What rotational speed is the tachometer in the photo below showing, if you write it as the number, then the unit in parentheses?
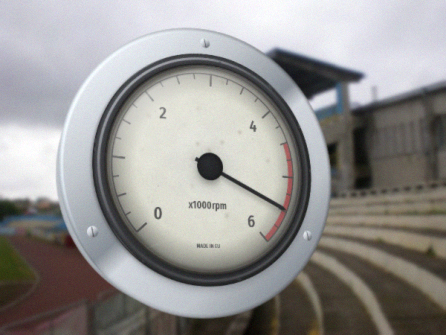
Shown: 5500 (rpm)
